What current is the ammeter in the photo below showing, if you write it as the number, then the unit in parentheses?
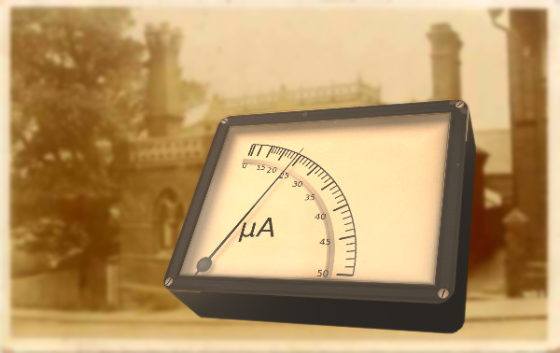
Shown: 25 (µA)
